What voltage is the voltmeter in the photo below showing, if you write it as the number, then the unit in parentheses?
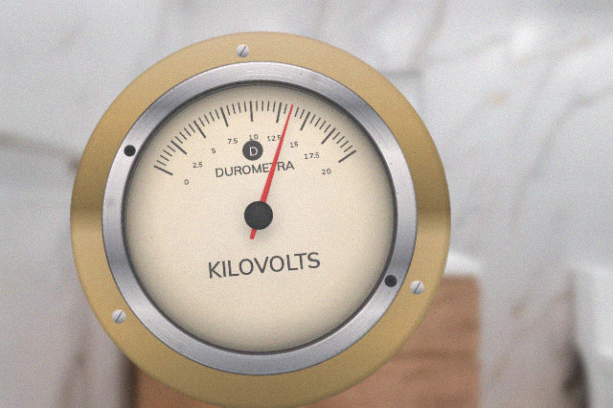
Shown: 13.5 (kV)
